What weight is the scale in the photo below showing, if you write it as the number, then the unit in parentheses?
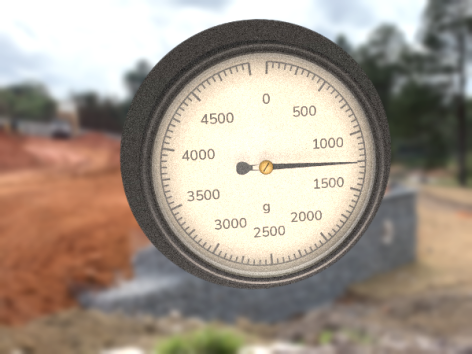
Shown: 1250 (g)
